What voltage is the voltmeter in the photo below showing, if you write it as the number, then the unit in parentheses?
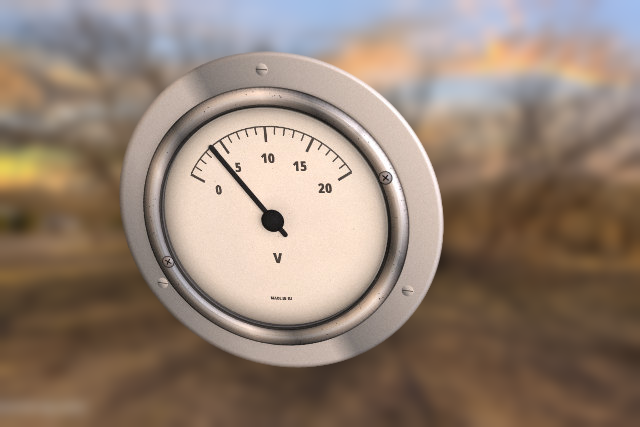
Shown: 4 (V)
